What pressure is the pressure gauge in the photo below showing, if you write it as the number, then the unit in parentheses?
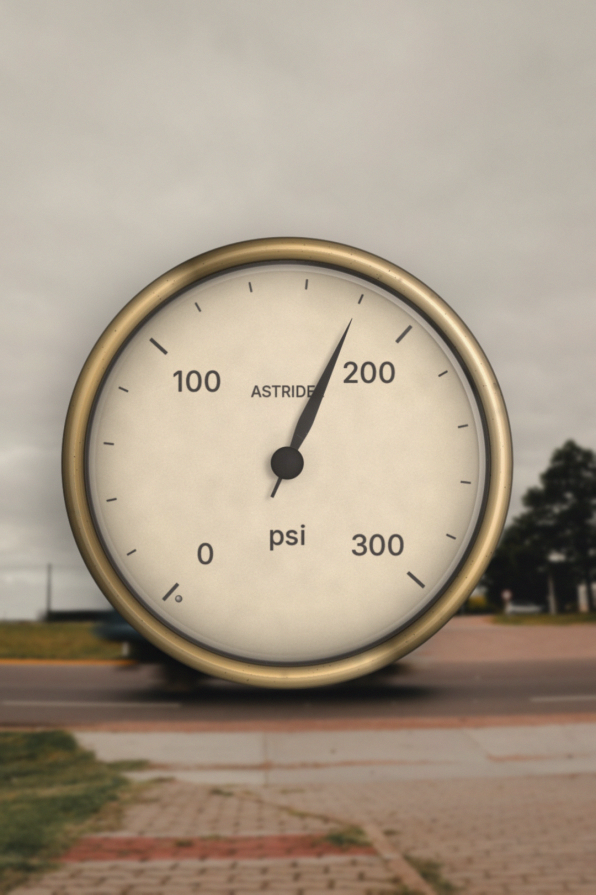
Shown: 180 (psi)
